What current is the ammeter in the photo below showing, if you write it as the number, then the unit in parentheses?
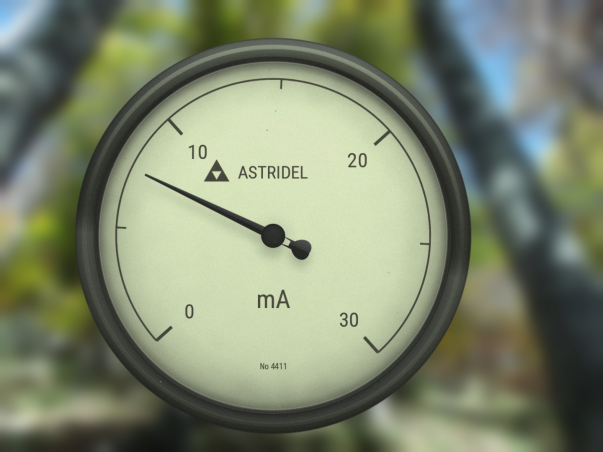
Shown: 7.5 (mA)
